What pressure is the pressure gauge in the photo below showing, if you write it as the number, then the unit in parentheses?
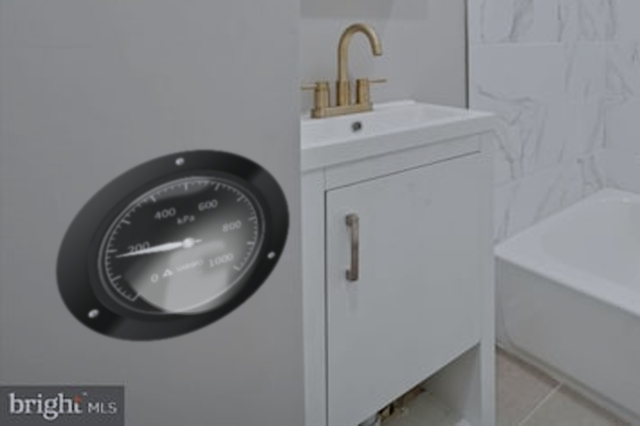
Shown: 180 (kPa)
